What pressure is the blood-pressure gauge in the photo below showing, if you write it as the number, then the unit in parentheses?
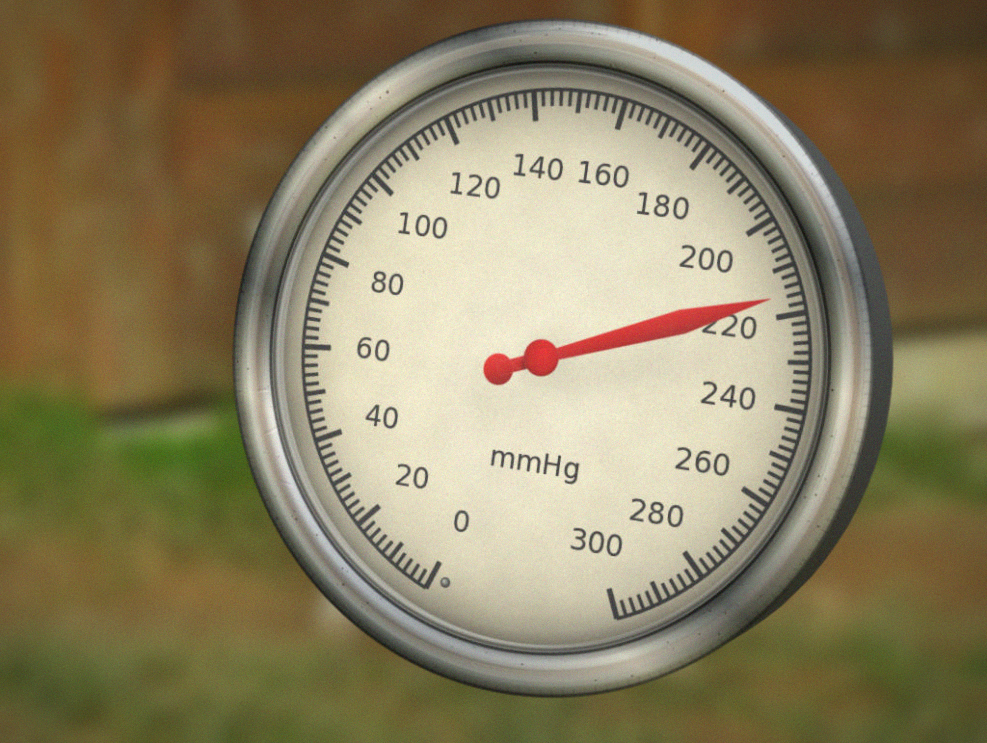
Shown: 216 (mmHg)
